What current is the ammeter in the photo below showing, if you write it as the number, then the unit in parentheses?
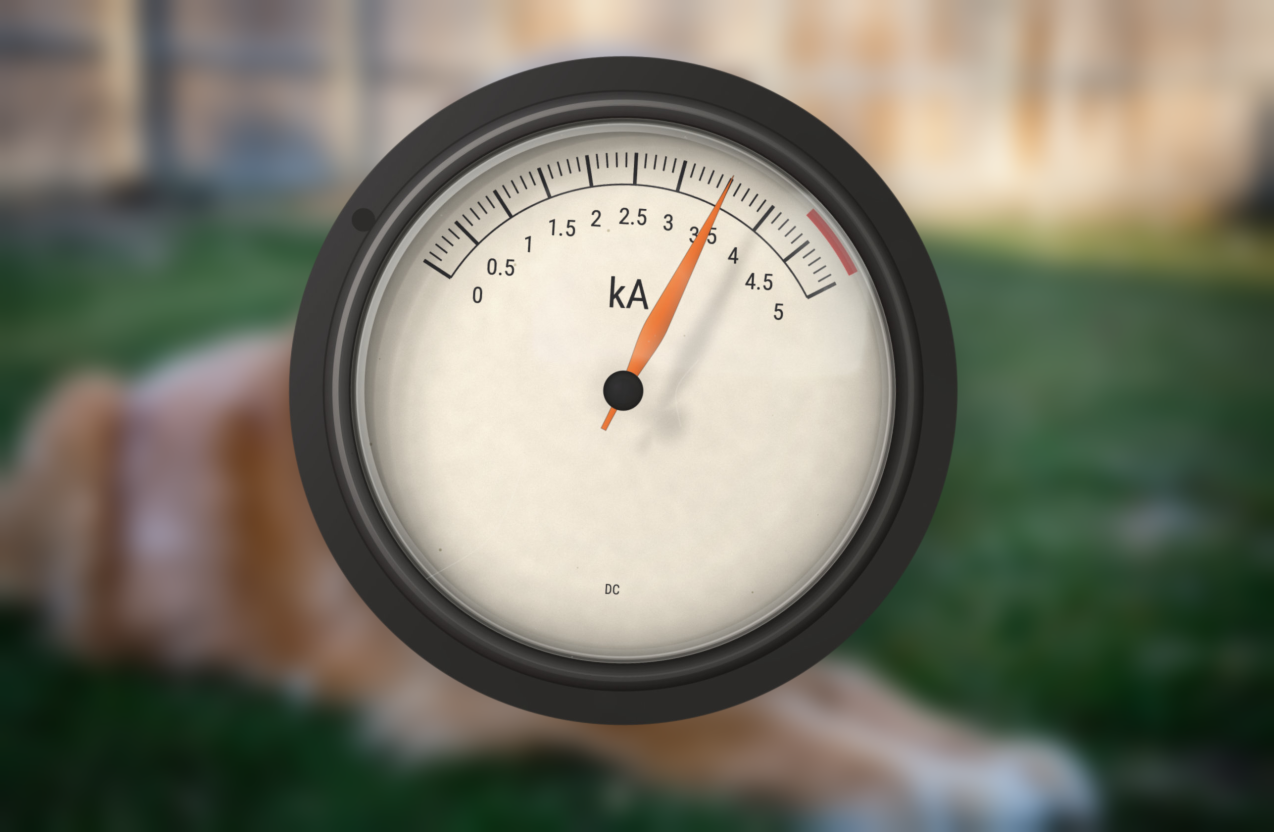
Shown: 3.5 (kA)
